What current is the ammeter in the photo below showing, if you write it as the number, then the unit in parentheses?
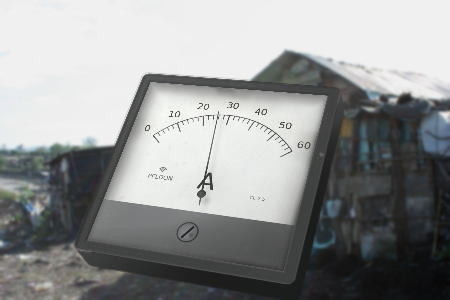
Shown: 26 (A)
